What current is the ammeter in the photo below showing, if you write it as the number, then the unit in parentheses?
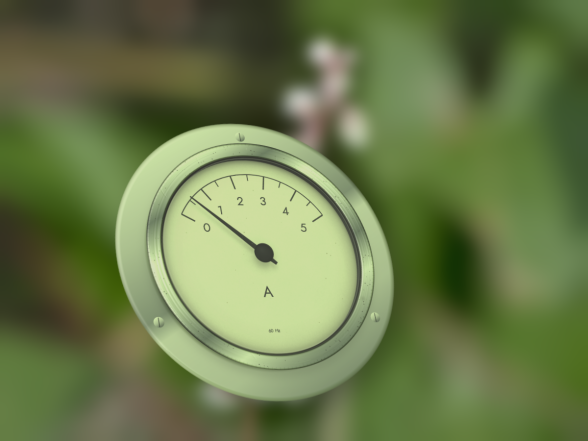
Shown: 0.5 (A)
